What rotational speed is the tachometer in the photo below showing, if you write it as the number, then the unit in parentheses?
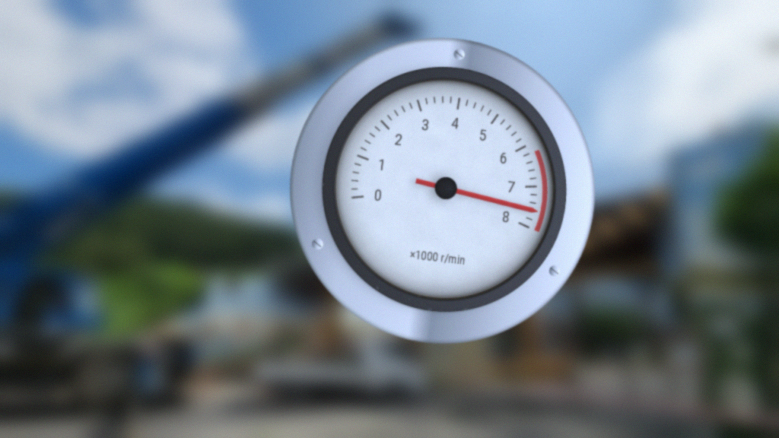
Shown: 7600 (rpm)
